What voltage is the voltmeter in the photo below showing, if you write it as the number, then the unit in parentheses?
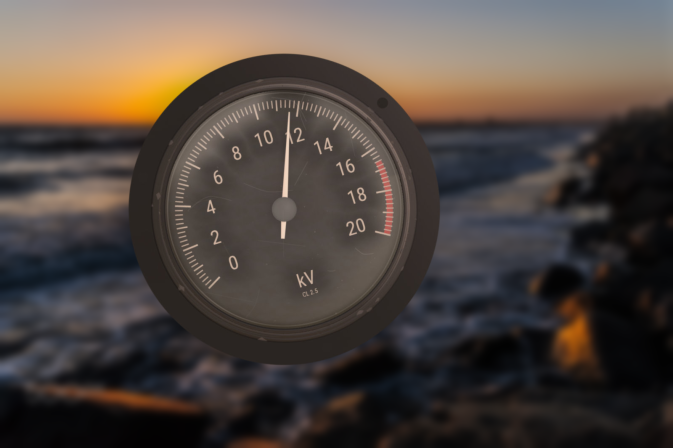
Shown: 11.6 (kV)
